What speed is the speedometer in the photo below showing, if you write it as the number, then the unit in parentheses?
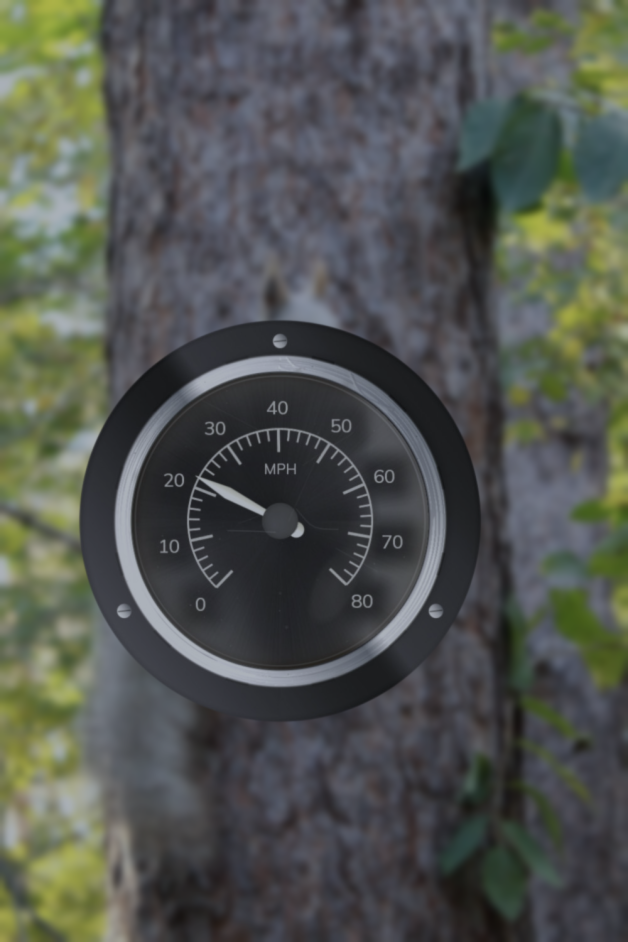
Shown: 22 (mph)
